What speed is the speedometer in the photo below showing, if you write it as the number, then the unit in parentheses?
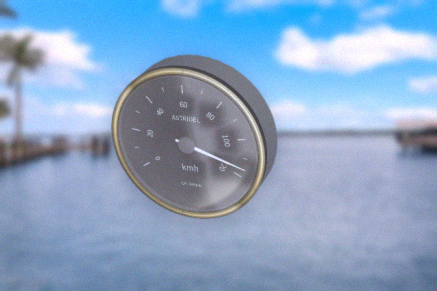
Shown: 115 (km/h)
